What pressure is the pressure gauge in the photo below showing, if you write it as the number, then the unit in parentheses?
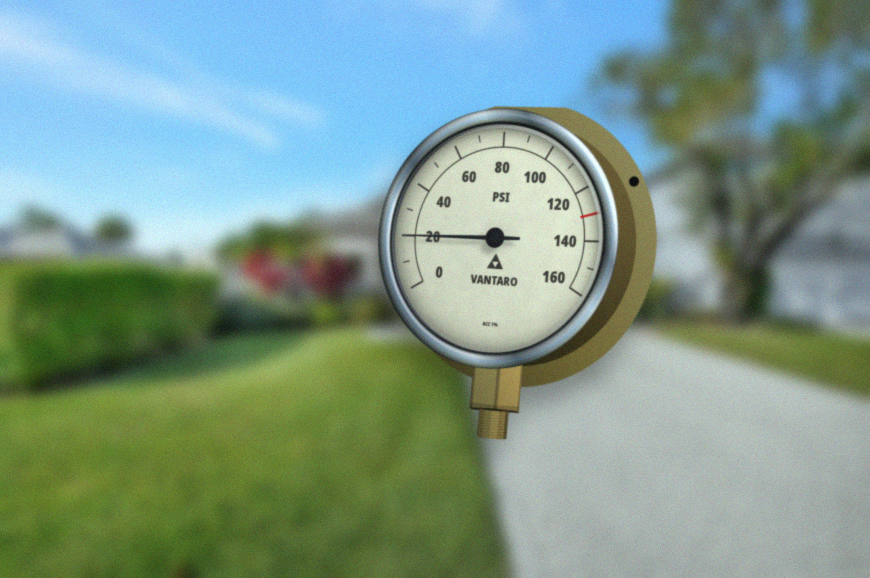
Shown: 20 (psi)
